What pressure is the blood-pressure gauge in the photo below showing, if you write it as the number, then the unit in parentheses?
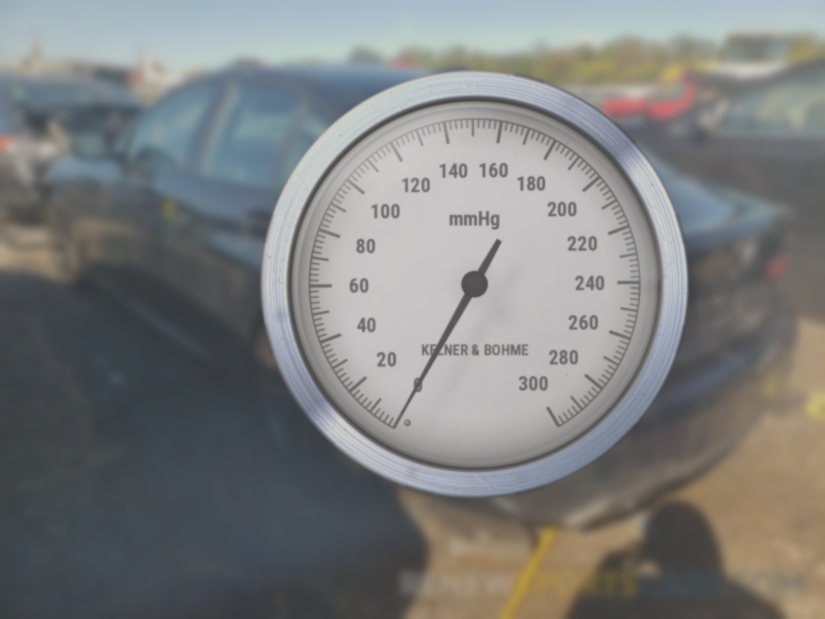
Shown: 0 (mmHg)
